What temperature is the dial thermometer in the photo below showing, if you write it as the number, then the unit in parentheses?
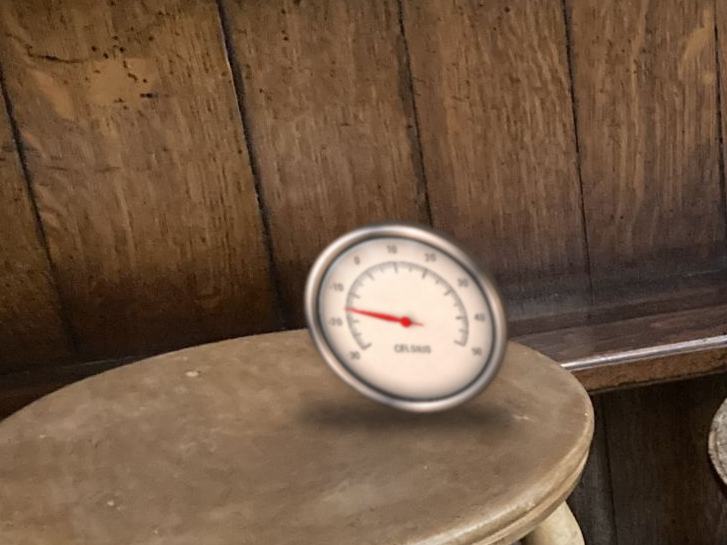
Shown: -15 (°C)
